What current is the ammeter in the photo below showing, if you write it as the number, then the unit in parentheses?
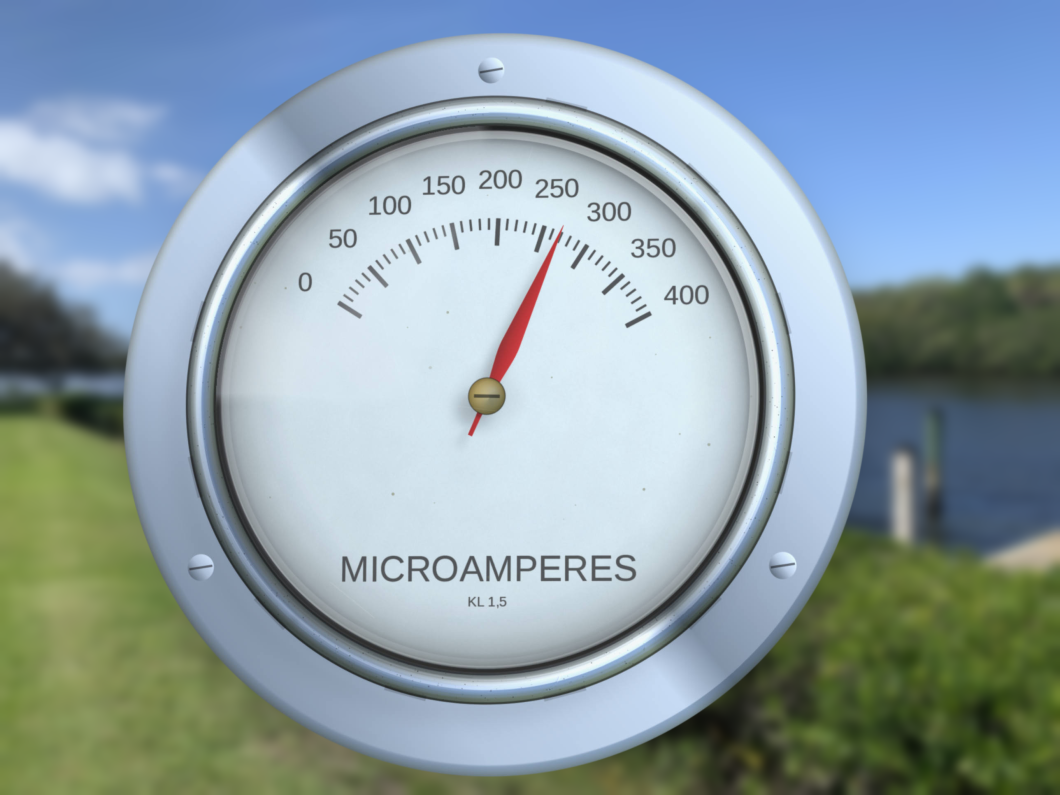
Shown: 270 (µA)
